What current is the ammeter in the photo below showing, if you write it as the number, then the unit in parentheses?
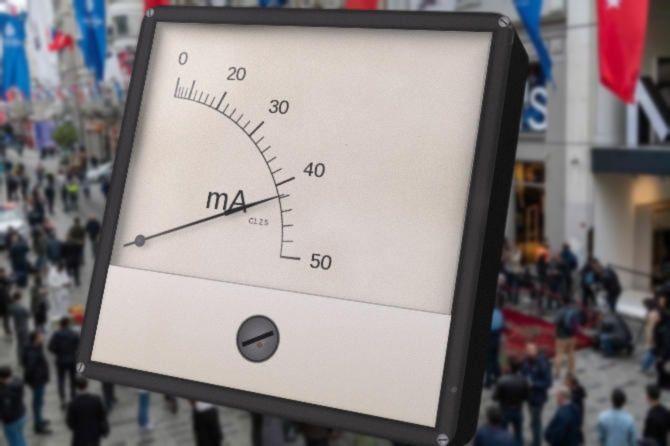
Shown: 42 (mA)
